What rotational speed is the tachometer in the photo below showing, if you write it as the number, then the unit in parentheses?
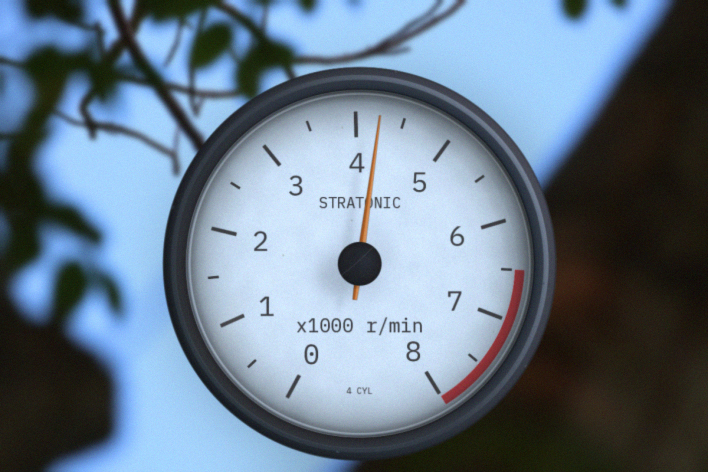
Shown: 4250 (rpm)
